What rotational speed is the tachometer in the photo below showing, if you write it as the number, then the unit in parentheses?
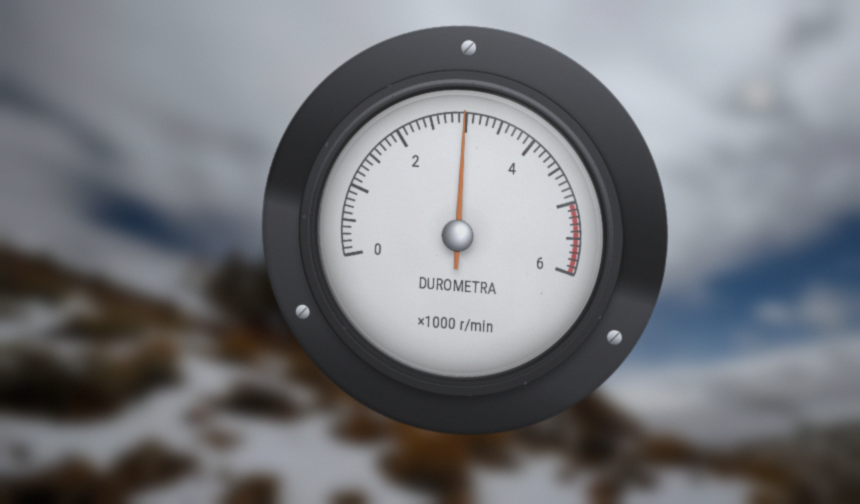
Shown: 3000 (rpm)
